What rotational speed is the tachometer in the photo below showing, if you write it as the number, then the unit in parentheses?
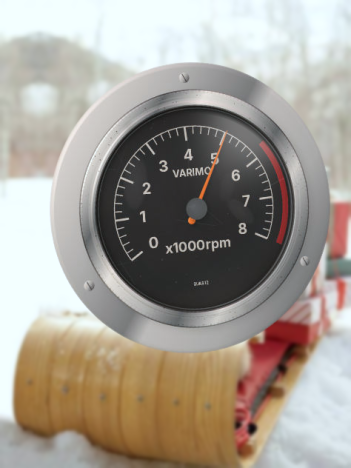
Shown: 5000 (rpm)
